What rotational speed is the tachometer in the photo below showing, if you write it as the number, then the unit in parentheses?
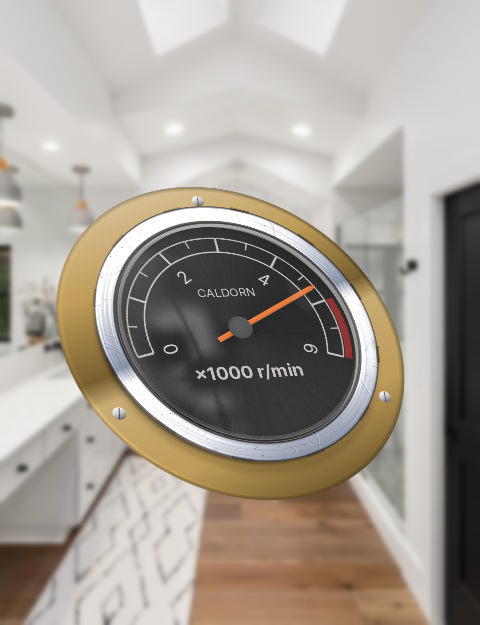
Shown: 4750 (rpm)
